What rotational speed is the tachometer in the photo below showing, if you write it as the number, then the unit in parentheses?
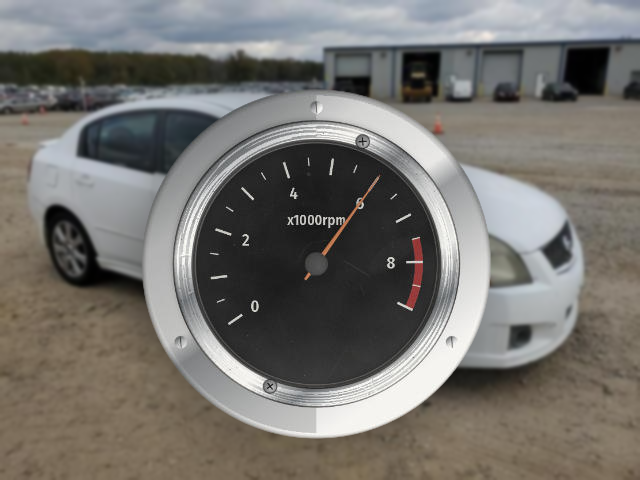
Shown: 6000 (rpm)
